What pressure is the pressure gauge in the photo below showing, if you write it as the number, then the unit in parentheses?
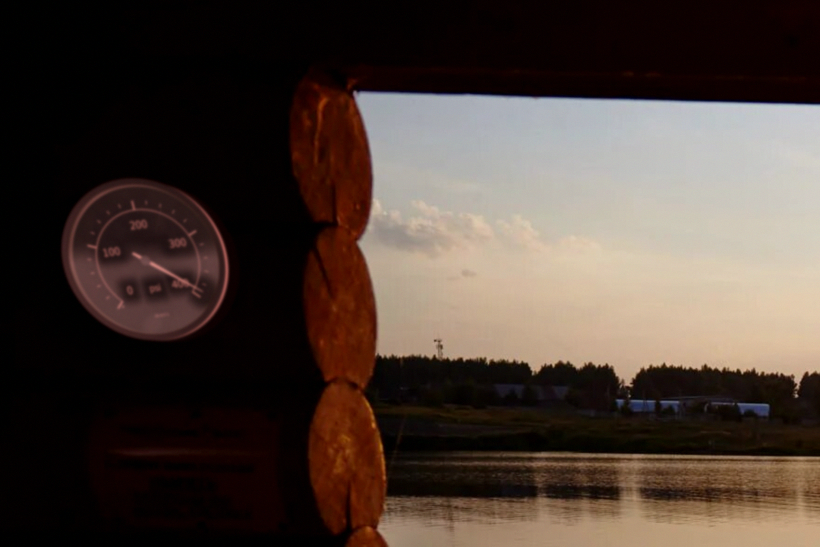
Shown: 390 (psi)
